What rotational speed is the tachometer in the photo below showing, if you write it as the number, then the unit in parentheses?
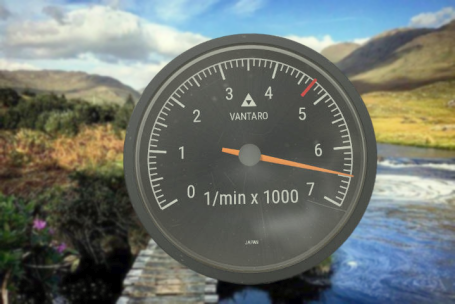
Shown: 6500 (rpm)
